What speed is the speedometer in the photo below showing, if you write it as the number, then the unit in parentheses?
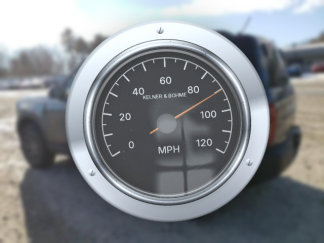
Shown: 90 (mph)
